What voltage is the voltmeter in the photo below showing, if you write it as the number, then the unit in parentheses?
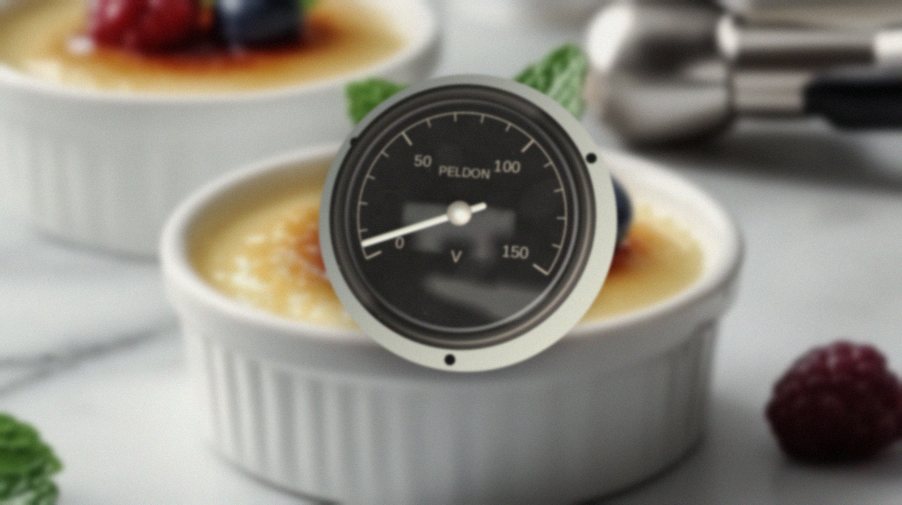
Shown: 5 (V)
